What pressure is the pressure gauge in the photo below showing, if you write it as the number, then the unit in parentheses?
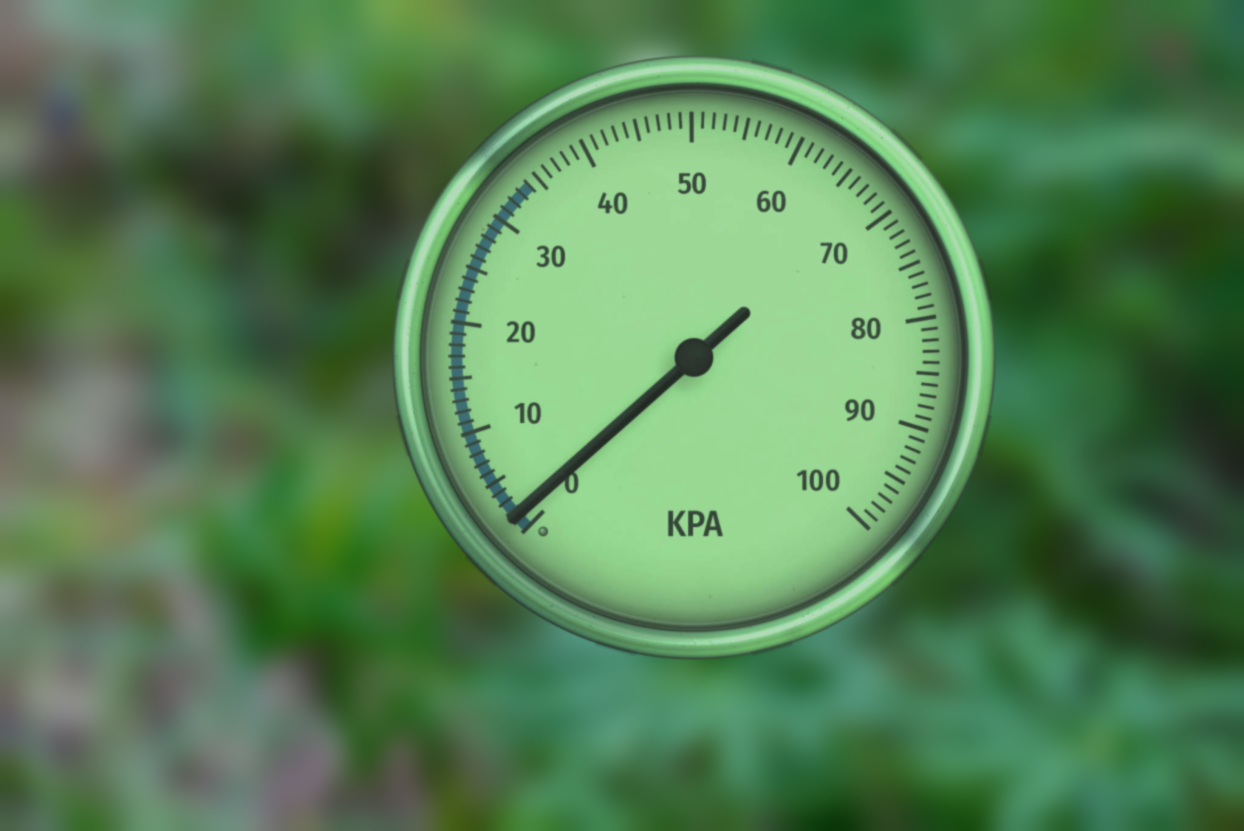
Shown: 1.5 (kPa)
